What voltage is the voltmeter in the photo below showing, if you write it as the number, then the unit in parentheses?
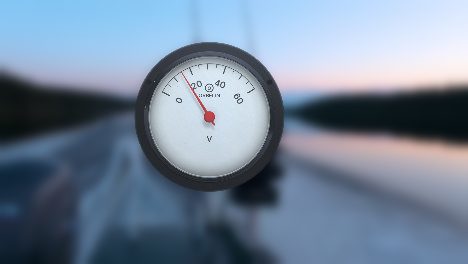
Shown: 15 (V)
